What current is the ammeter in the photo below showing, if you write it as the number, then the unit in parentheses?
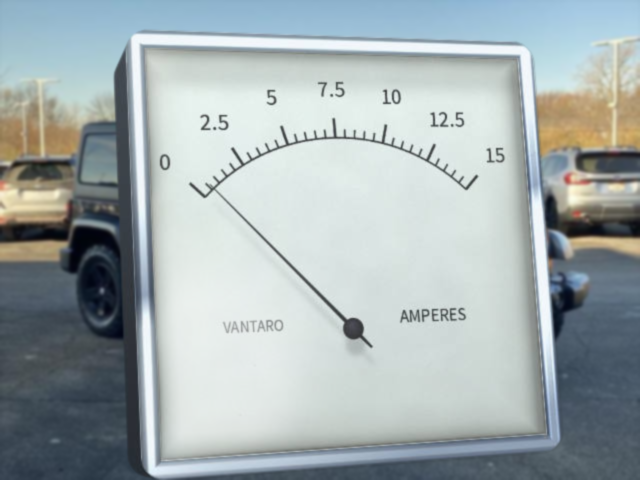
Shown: 0.5 (A)
